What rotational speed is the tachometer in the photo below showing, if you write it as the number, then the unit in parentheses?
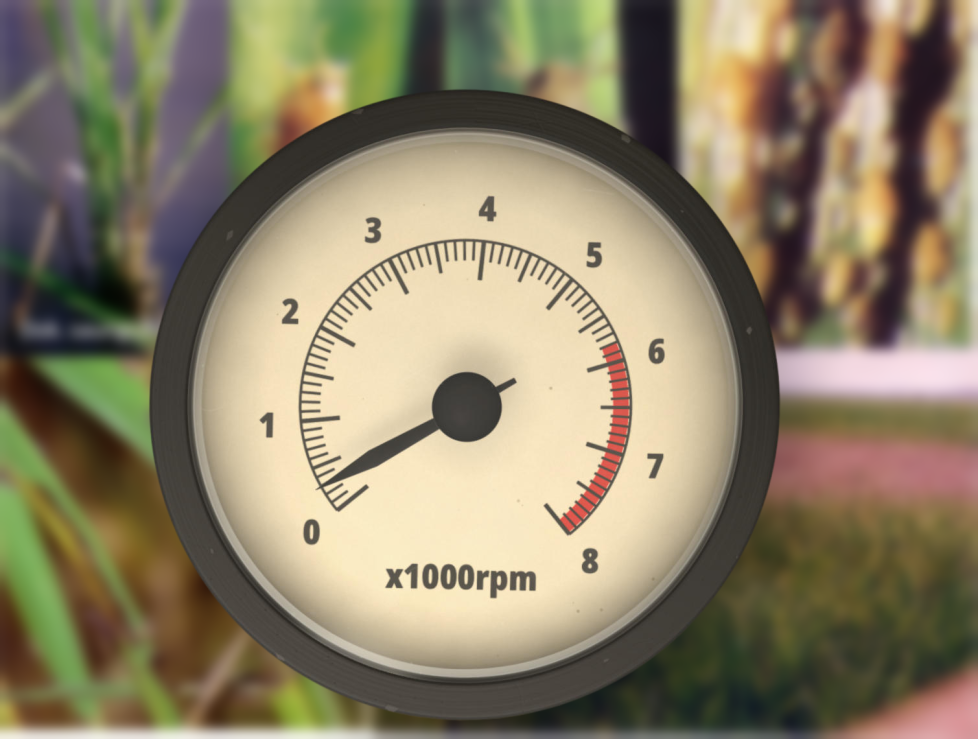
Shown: 300 (rpm)
